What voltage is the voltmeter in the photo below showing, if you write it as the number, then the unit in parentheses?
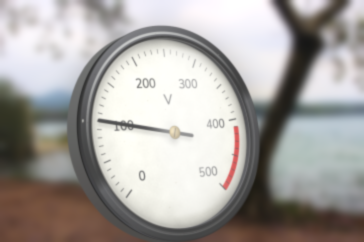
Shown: 100 (V)
